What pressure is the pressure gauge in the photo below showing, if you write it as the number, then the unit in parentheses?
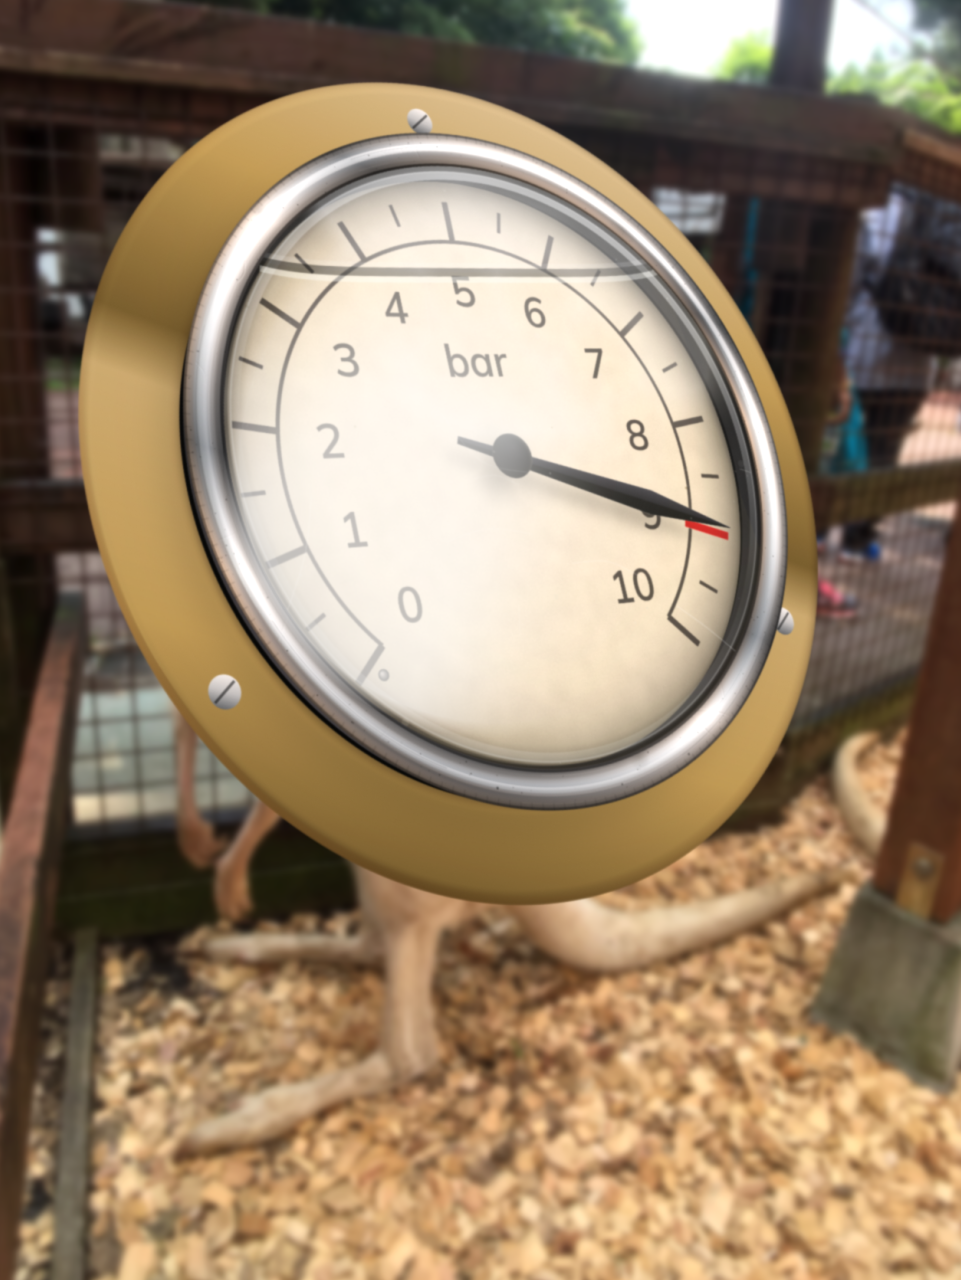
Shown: 9 (bar)
